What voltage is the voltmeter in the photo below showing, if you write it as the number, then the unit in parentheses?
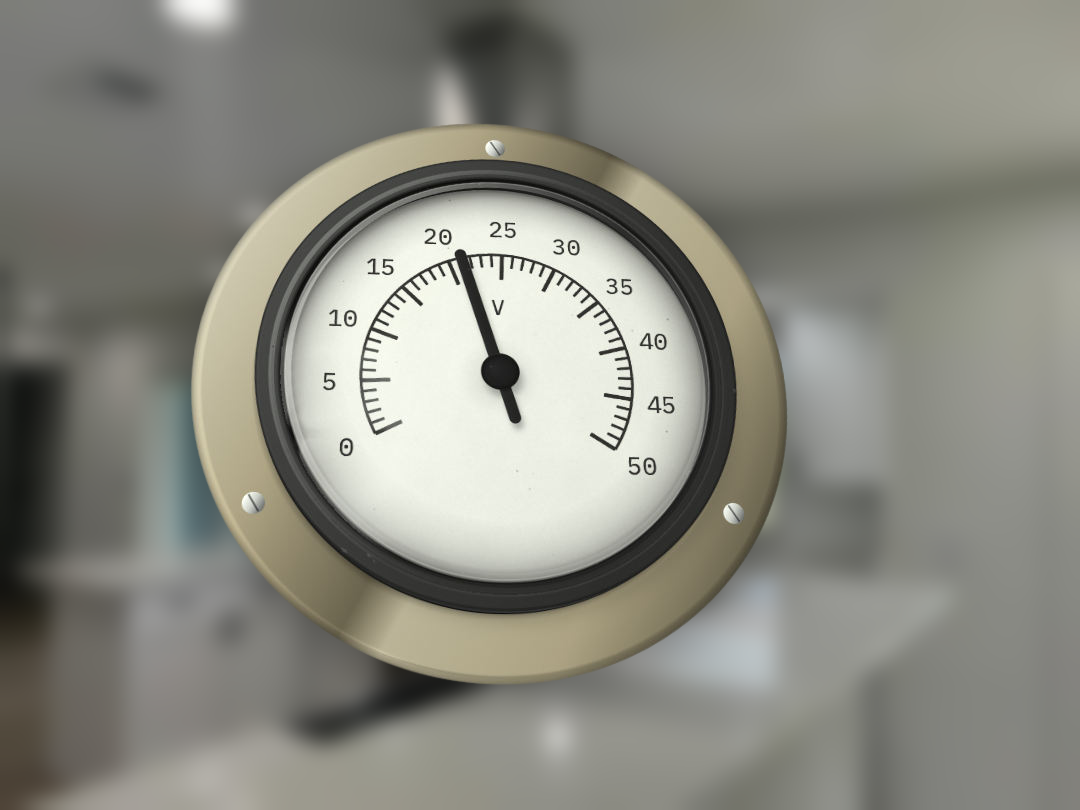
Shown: 21 (V)
